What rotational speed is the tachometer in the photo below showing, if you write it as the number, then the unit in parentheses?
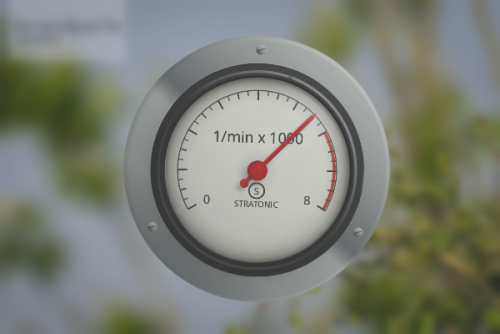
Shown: 5500 (rpm)
